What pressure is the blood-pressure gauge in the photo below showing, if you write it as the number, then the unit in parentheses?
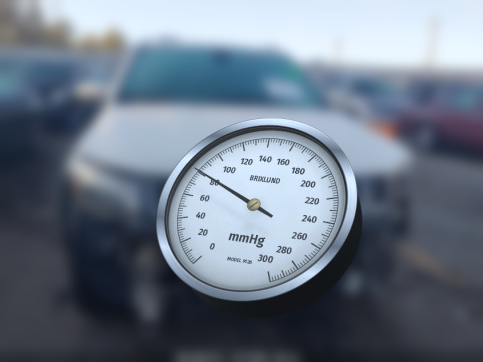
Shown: 80 (mmHg)
